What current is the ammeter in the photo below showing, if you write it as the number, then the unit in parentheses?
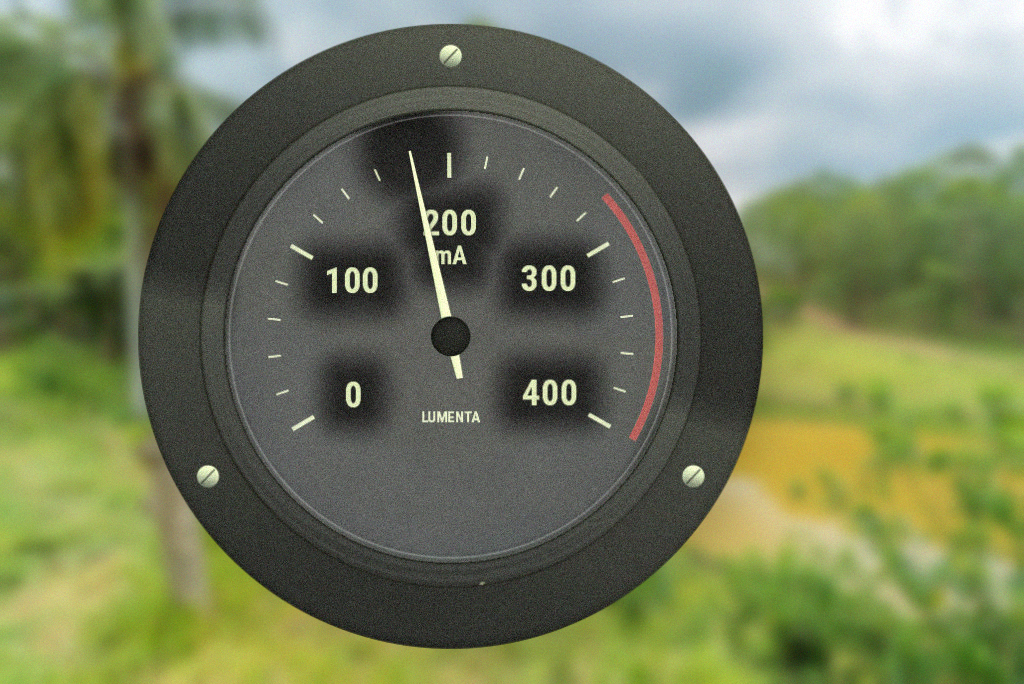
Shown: 180 (mA)
